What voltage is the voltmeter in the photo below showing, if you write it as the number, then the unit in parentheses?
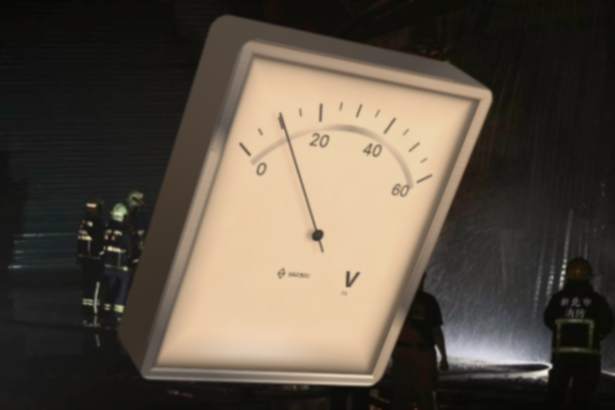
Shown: 10 (V)
